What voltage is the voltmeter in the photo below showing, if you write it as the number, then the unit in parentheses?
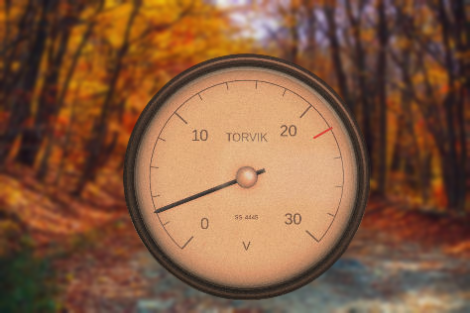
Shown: 3 (V)
